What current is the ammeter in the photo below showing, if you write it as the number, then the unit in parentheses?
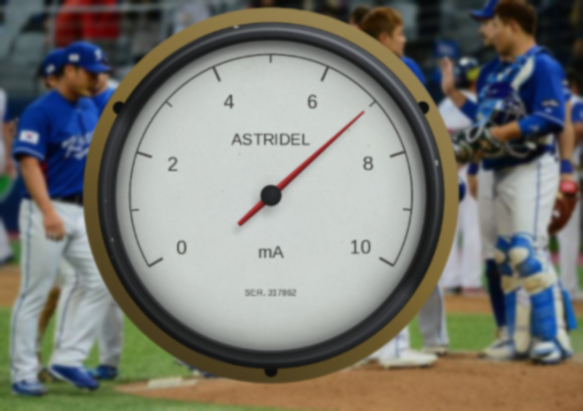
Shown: 7 (mA)
